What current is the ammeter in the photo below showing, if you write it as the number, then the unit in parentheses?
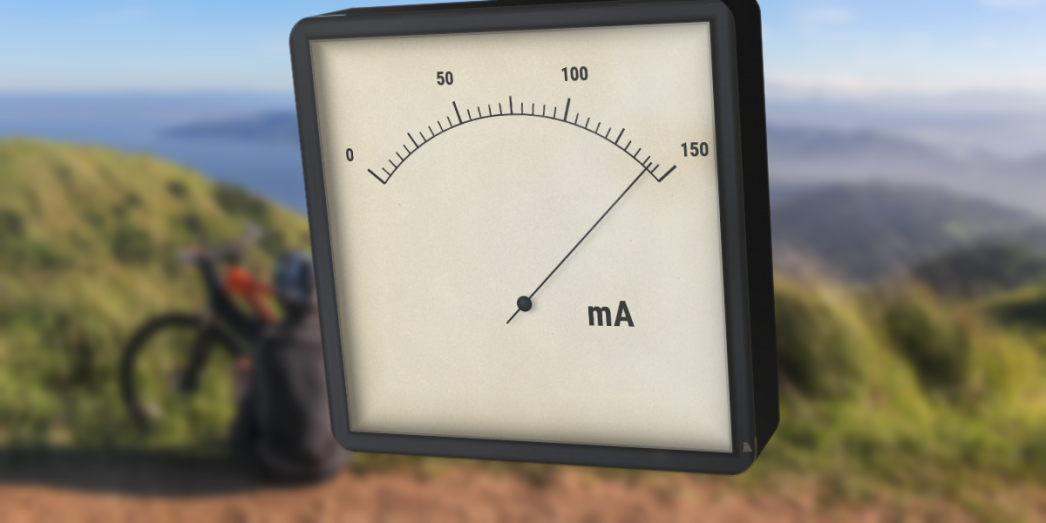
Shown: 142.5 (mA)
